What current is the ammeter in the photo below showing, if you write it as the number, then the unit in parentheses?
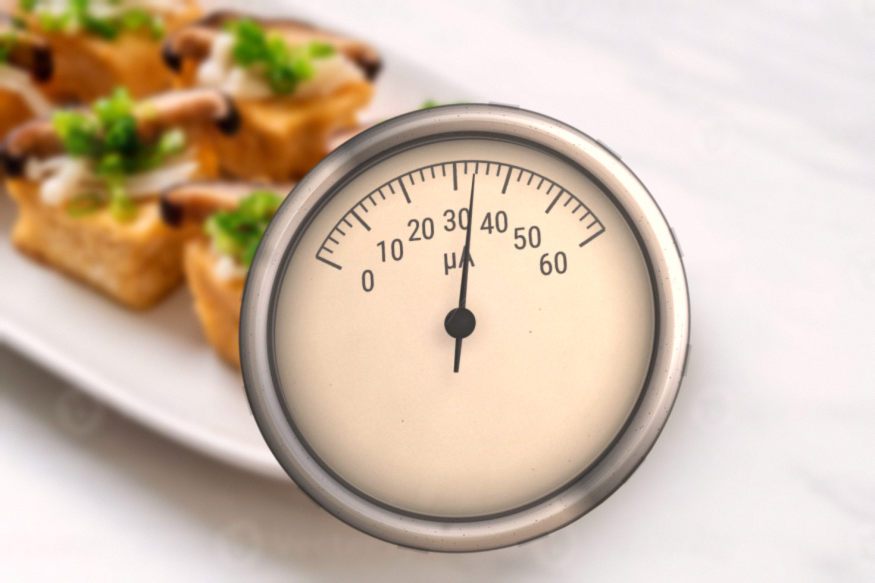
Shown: 34 (µA)
